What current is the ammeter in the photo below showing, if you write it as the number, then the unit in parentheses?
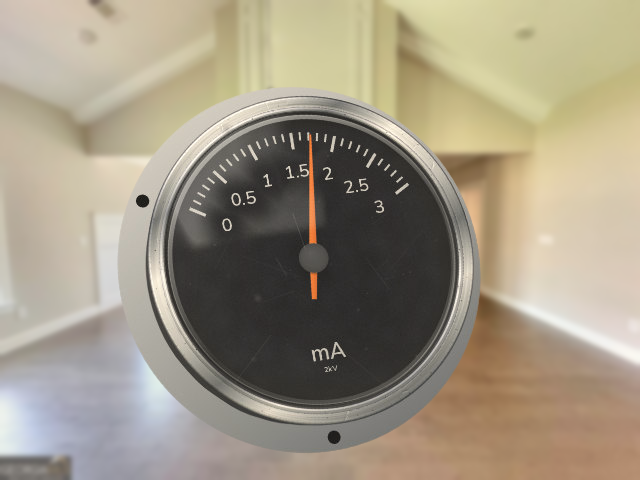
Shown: 1.7 (mA)
